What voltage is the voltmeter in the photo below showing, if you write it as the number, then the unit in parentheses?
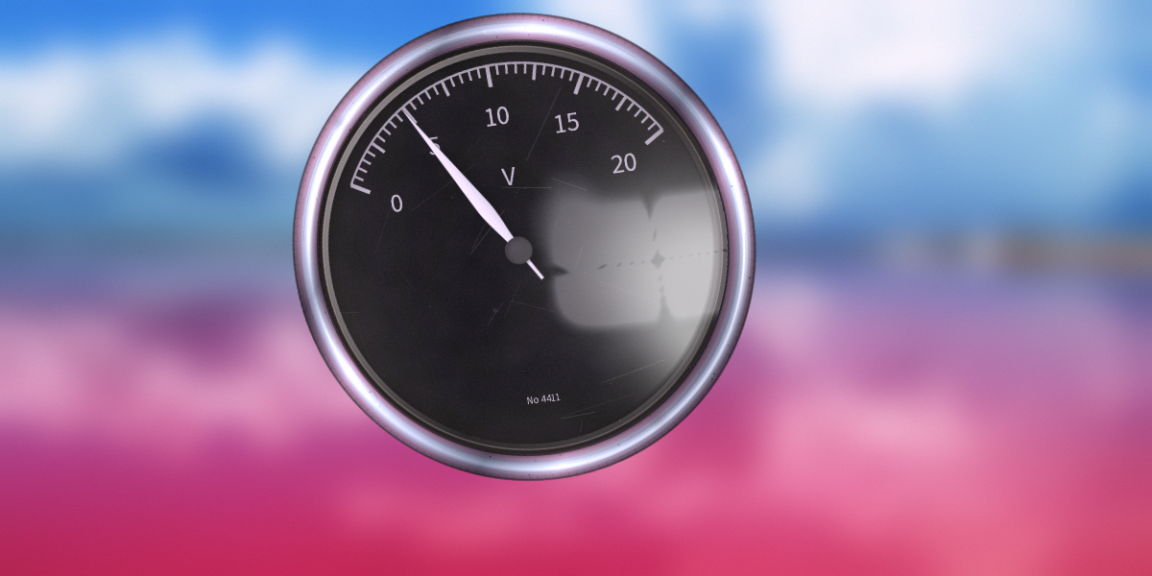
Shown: 5 (V)
